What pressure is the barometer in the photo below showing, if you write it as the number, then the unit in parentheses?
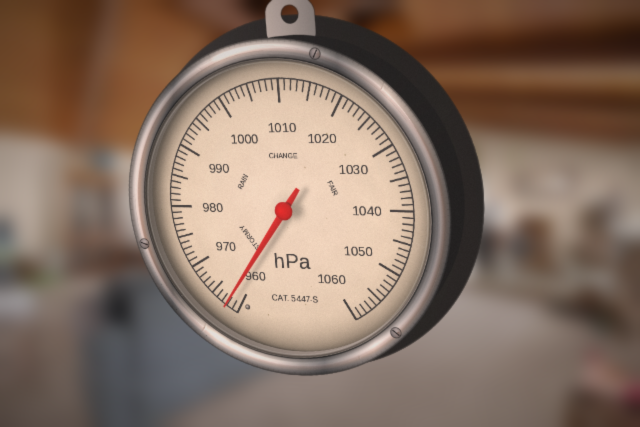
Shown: 962 (hPa)
